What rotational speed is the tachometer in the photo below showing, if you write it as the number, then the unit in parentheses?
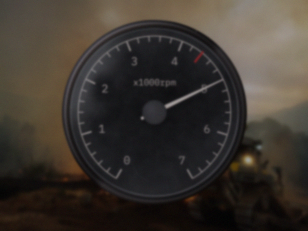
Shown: 5000 (rpm)
